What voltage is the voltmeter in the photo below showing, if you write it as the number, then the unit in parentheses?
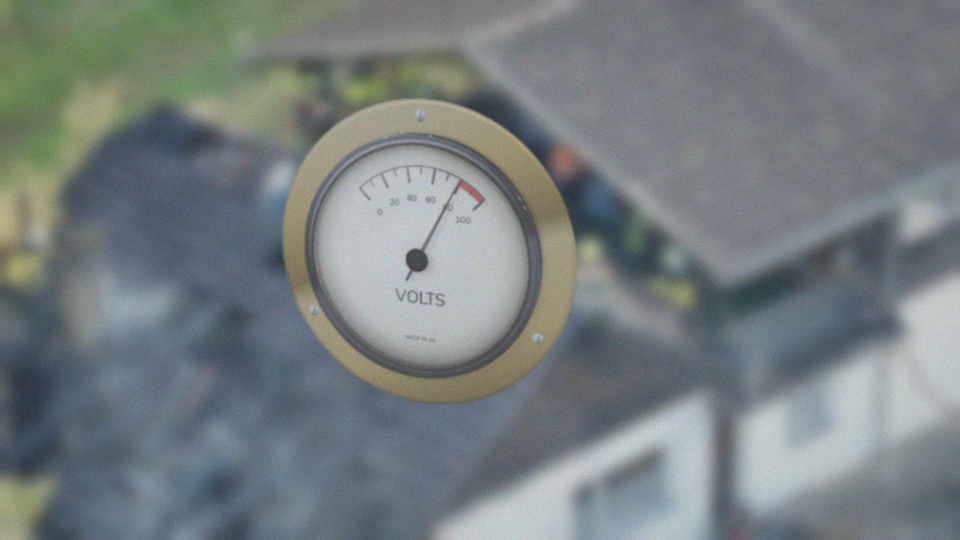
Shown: 80 (V)
